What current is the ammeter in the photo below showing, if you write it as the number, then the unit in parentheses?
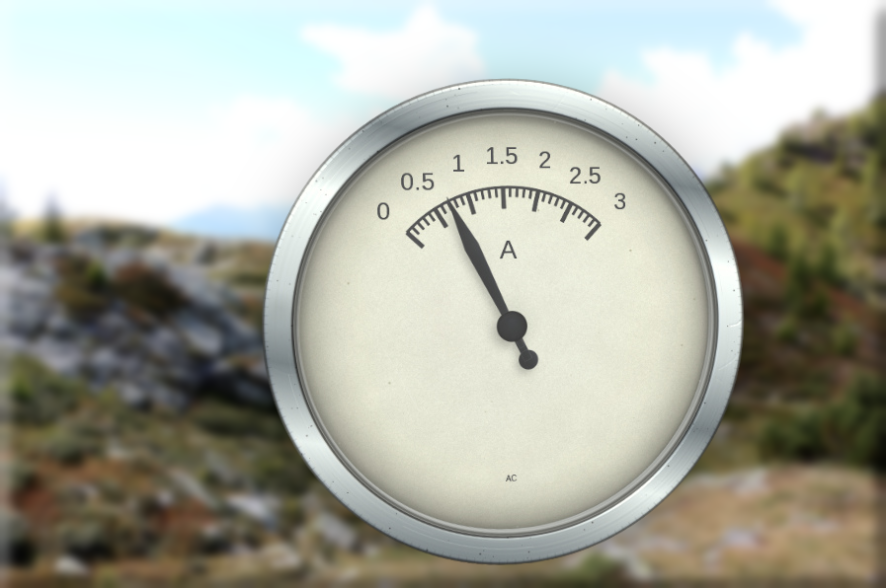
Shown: 0.7 (A)
